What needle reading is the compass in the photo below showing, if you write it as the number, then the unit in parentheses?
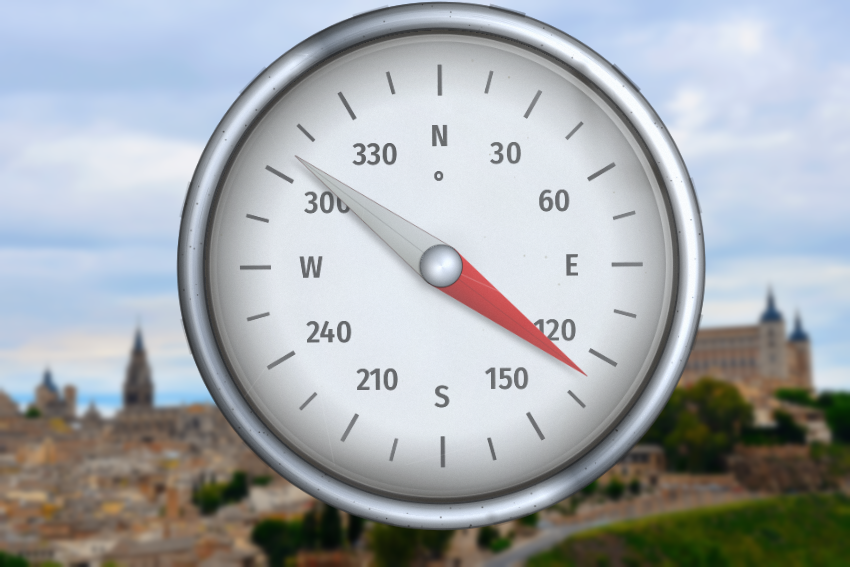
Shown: 127.5 (°)
